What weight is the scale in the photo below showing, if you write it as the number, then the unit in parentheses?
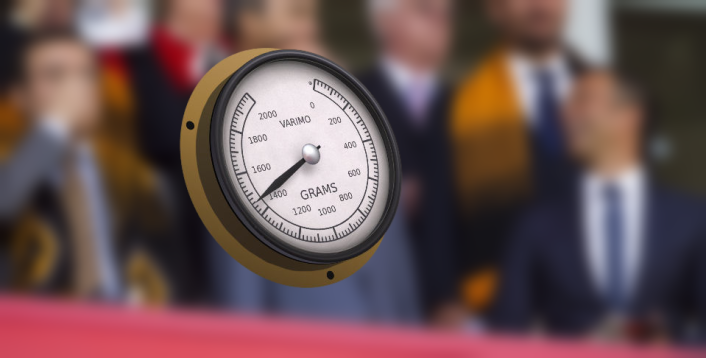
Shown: 1460 (g)
